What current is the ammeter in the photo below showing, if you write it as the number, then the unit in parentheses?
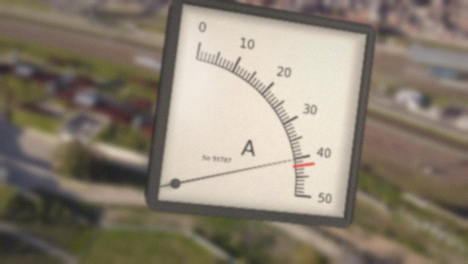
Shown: 40 (A)
